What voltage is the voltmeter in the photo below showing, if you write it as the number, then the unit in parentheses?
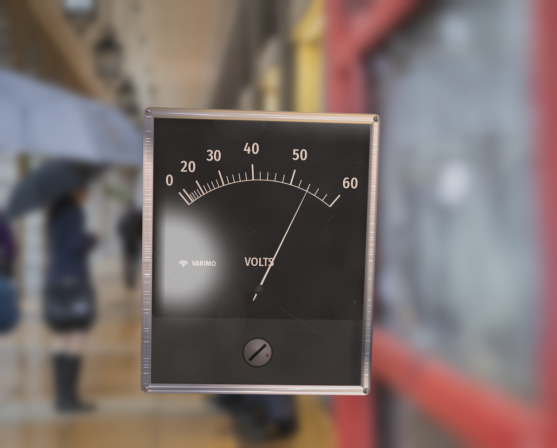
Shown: 54 (V)
